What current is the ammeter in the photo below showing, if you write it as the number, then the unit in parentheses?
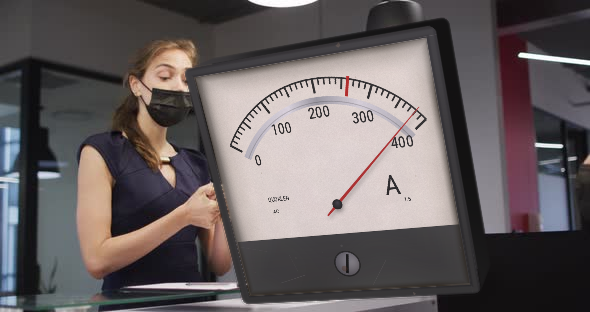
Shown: 380 (A)
